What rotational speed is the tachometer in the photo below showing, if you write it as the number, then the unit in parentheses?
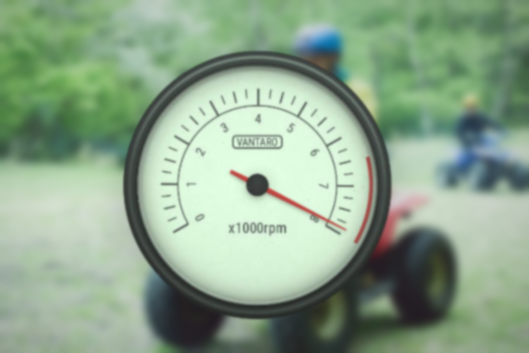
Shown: 7875 (rpm)
